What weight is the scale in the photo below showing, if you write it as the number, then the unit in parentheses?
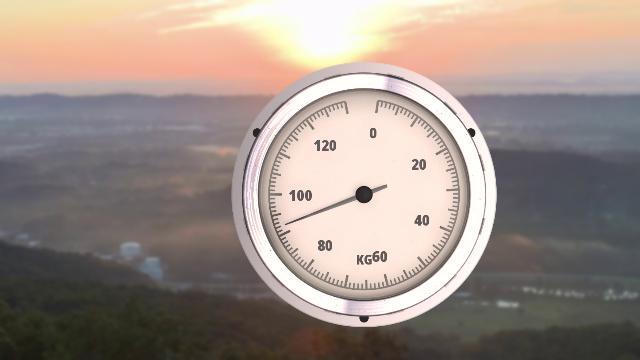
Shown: 92 (kg)
